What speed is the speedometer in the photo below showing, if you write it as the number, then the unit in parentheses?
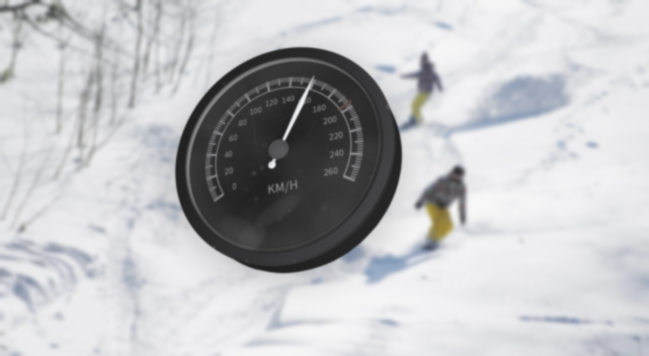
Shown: 160 (km/h)
